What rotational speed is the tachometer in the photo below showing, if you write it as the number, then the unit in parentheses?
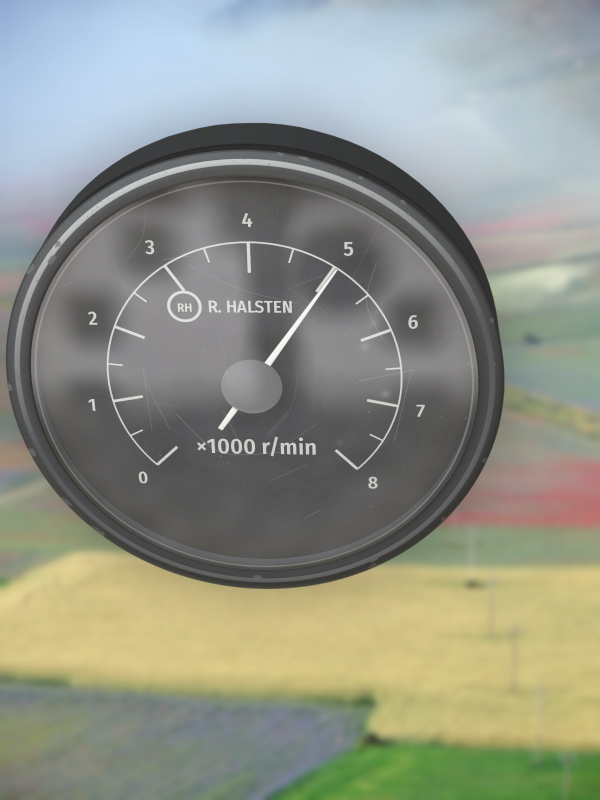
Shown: 5000 (rpm)
